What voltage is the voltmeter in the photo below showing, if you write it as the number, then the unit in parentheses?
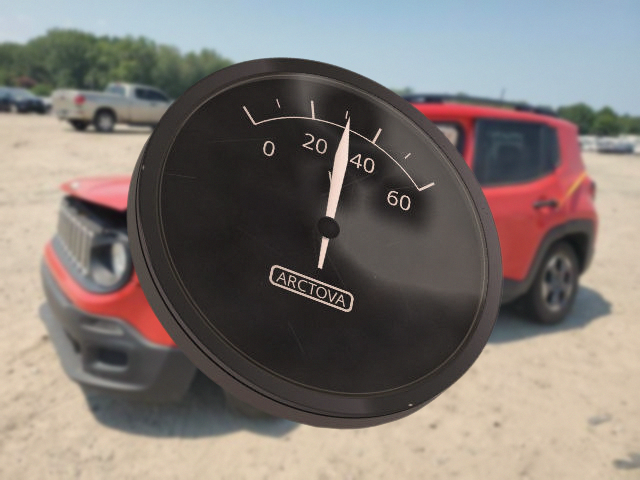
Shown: 30 (V)
